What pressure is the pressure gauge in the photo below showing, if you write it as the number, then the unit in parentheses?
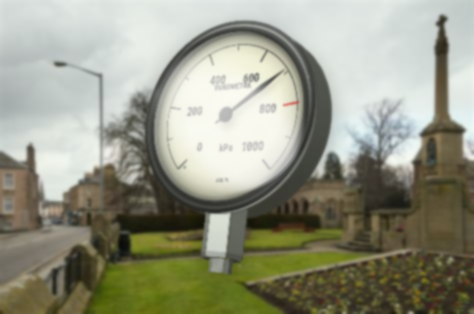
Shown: 700 (kPa)
